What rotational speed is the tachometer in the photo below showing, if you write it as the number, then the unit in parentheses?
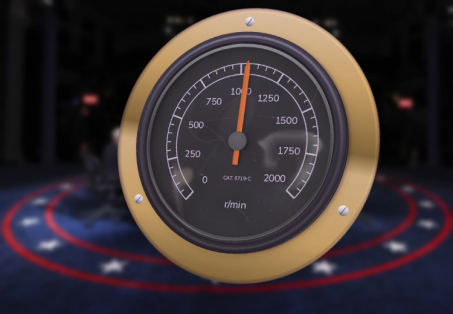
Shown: 1050 (rpm)
